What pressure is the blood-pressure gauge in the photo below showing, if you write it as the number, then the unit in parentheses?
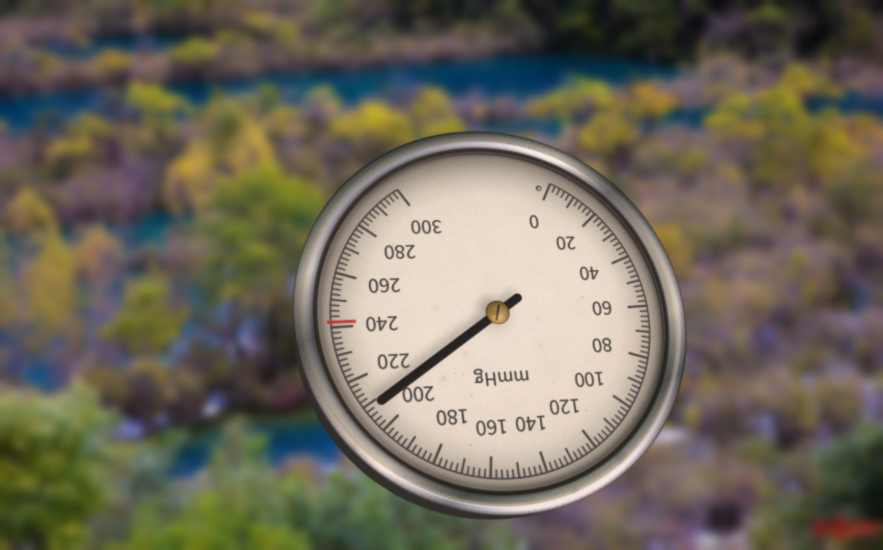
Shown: 208 (mmHg)
